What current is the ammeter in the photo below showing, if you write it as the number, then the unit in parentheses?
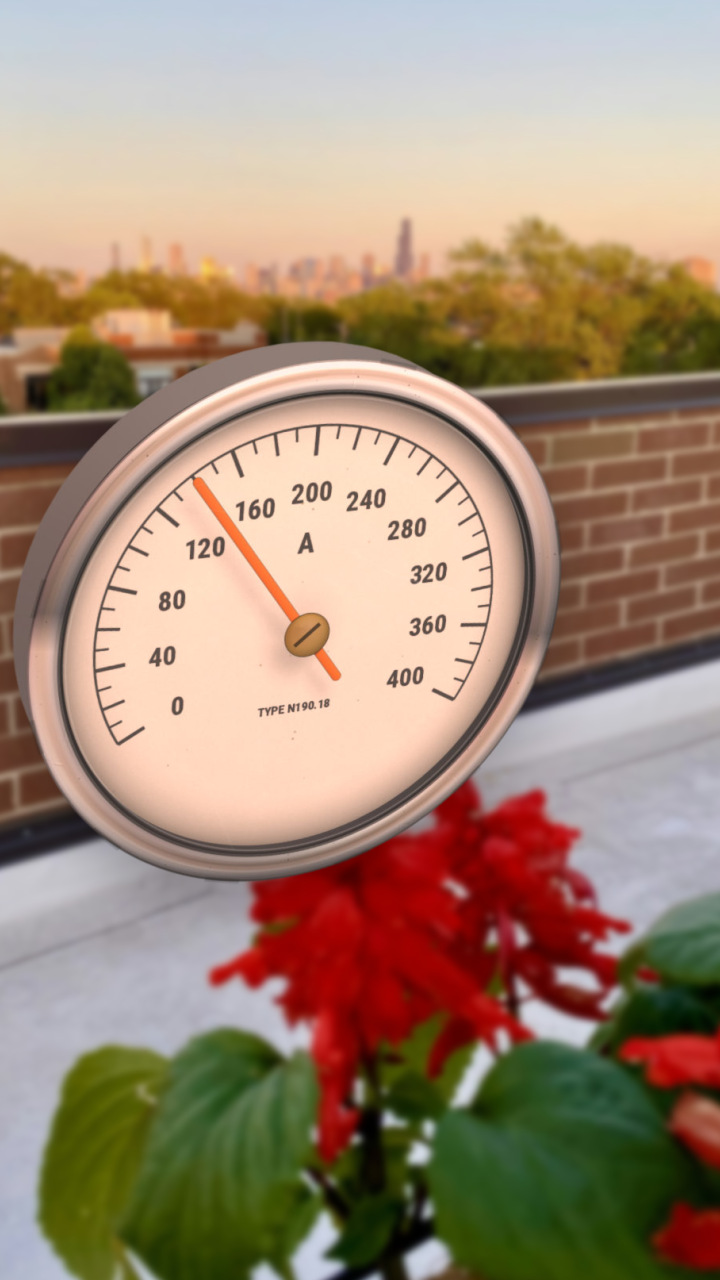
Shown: 140 (A)
